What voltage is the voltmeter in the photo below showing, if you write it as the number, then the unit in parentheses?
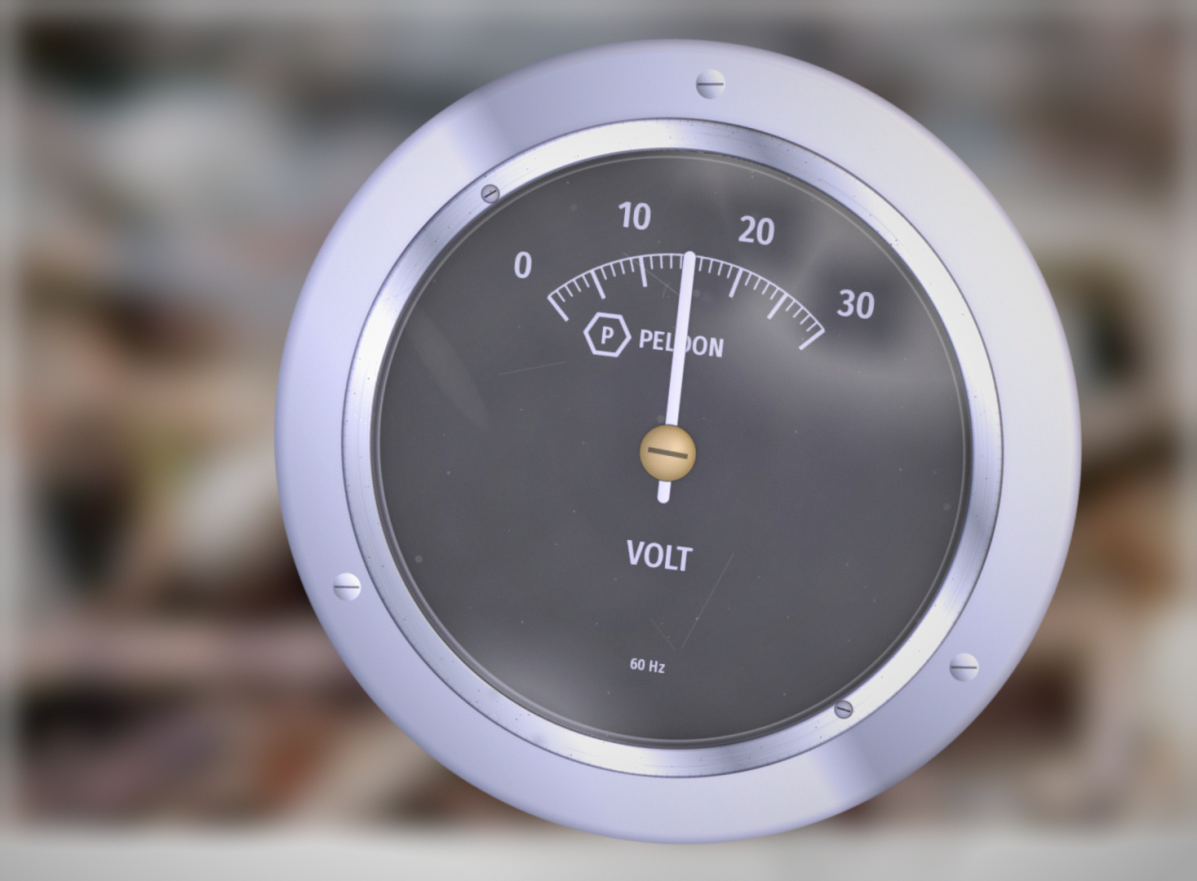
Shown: 15 (V)
